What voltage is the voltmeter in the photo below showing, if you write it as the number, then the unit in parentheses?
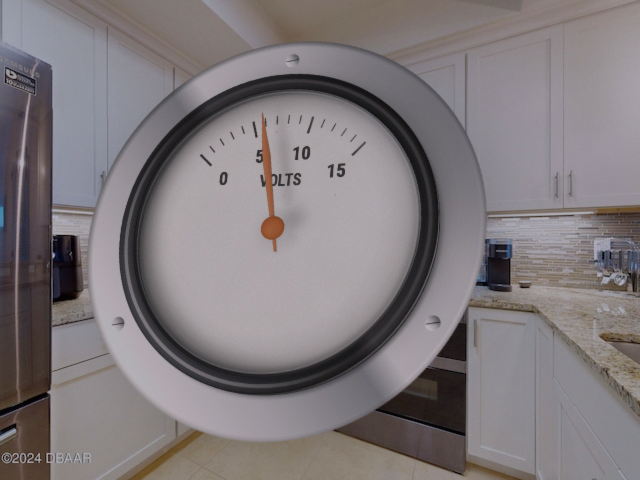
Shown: 6 (V)
